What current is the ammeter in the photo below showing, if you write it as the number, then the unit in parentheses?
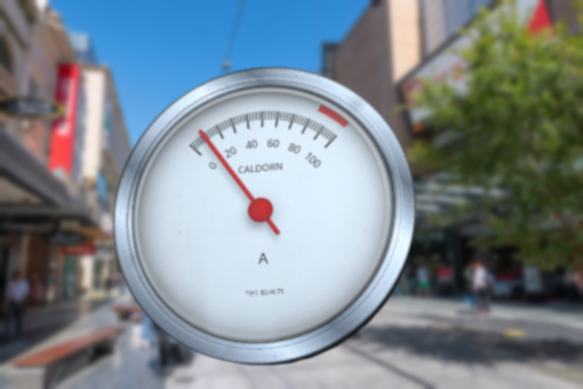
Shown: 10 (A)
